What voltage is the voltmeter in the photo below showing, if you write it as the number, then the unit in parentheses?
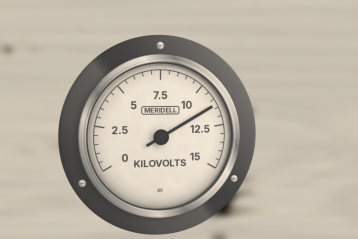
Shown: 11.25 (kV)
